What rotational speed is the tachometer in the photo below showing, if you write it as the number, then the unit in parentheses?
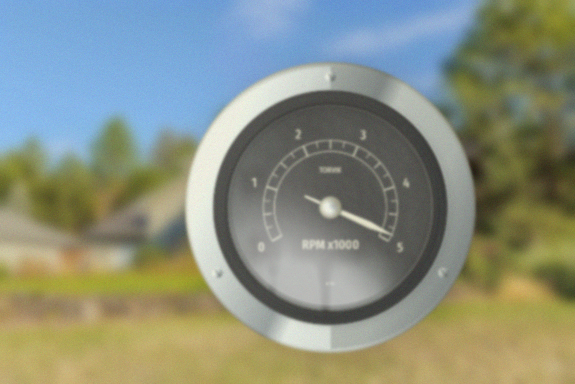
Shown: 4875 (rpm)
